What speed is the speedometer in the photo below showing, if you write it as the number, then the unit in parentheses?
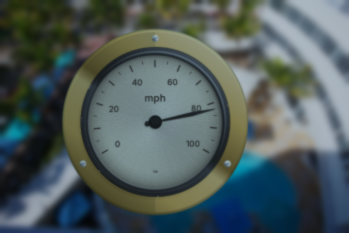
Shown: 82.5 (mph)
